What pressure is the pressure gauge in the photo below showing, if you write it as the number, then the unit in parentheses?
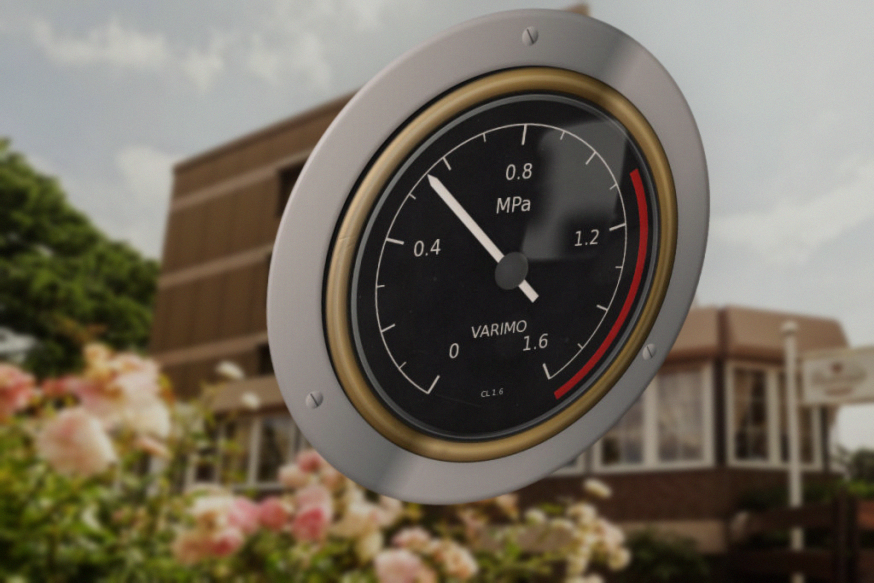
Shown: 0.55 (MPa)
